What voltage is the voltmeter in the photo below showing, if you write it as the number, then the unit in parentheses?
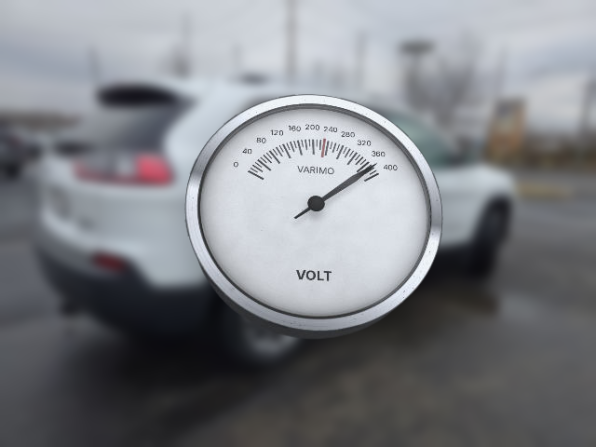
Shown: 380 (V)
